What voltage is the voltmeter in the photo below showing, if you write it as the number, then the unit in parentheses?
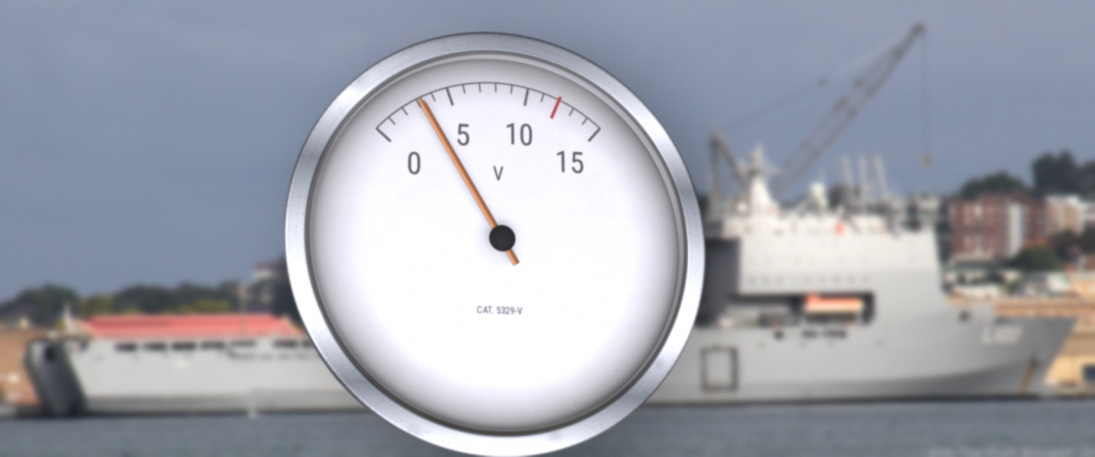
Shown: 3 (V)
